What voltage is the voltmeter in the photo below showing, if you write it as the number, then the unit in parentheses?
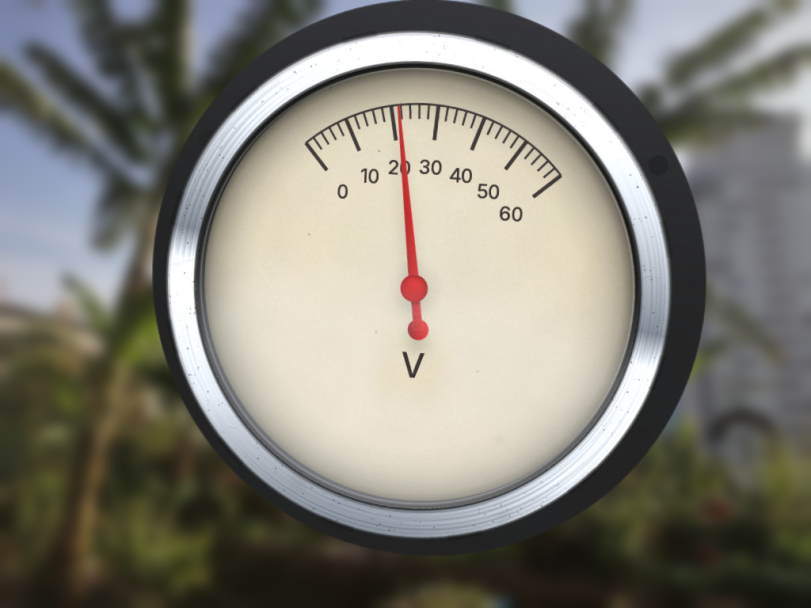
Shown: 22 (V)
